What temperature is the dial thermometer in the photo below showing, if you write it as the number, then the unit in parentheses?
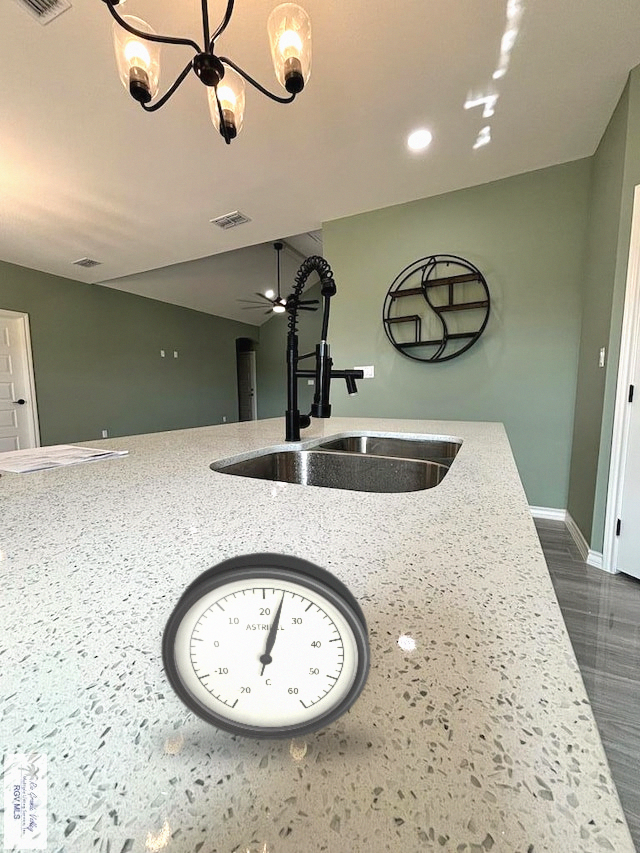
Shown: 24 (°C)
